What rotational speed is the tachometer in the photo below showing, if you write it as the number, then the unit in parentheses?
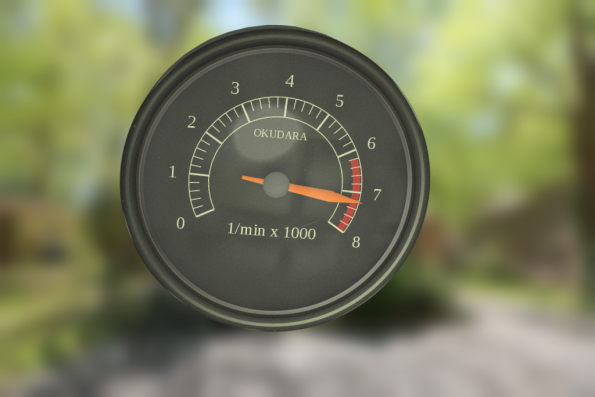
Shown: 7200 (rpm)
